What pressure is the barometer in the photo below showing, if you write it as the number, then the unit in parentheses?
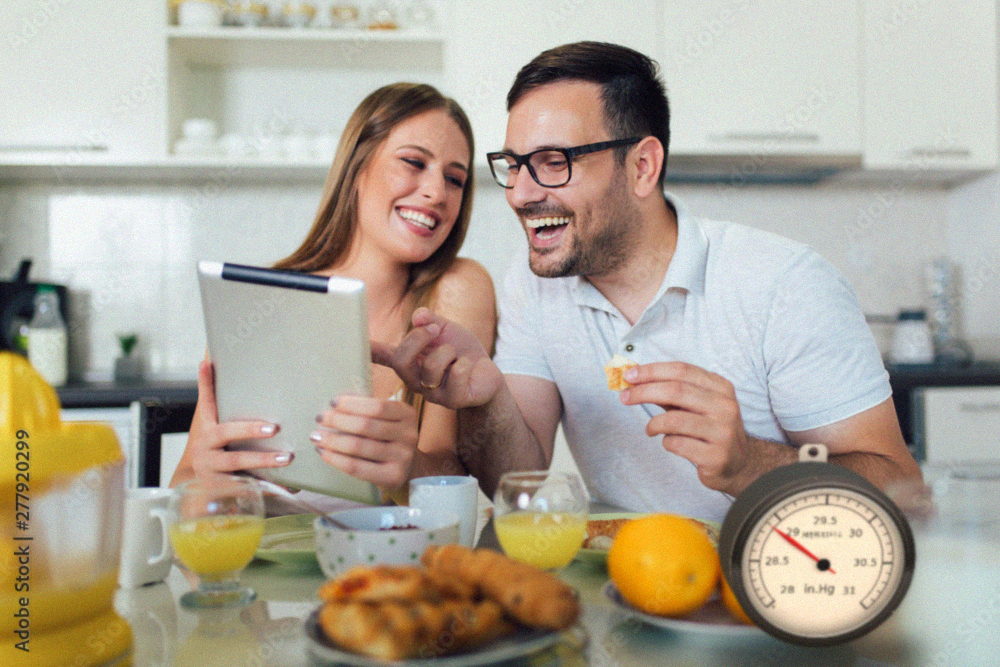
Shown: 28.9 (inHg)
